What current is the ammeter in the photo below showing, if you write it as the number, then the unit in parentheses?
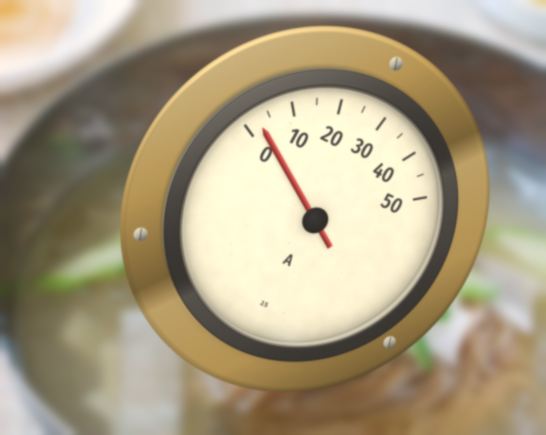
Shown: 2.5 (A)
